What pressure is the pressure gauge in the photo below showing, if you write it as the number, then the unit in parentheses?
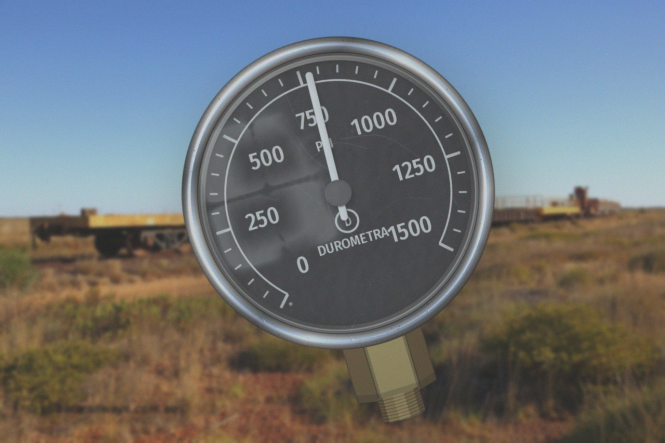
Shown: 775 (psi)
